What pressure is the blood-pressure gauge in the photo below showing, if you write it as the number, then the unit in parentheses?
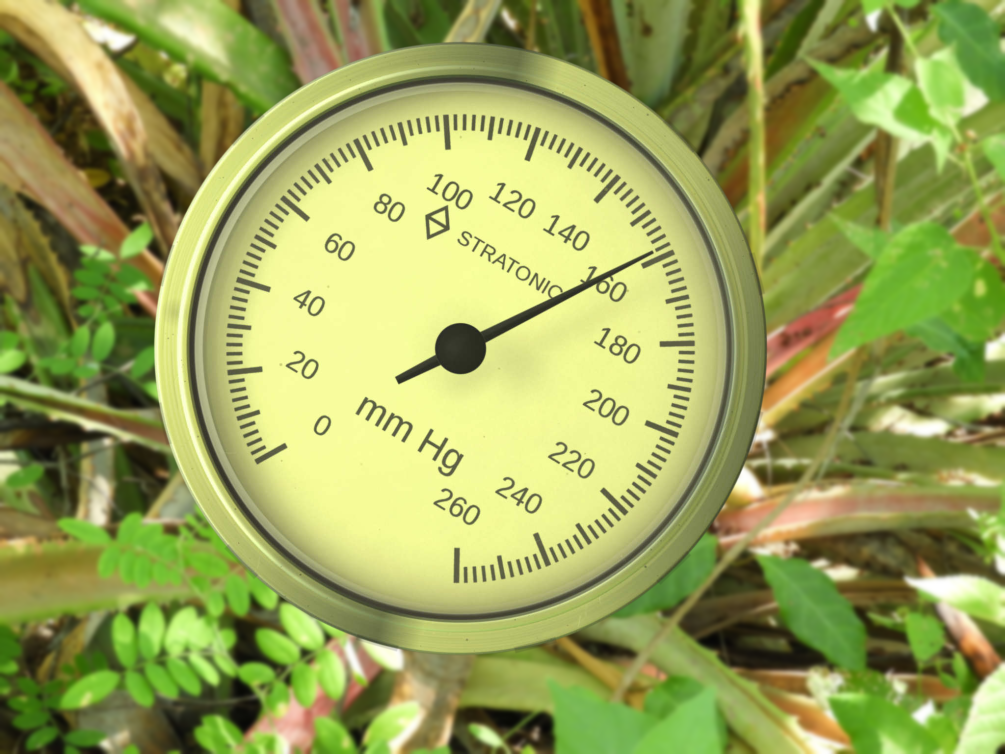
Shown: 158 (mmHg)
